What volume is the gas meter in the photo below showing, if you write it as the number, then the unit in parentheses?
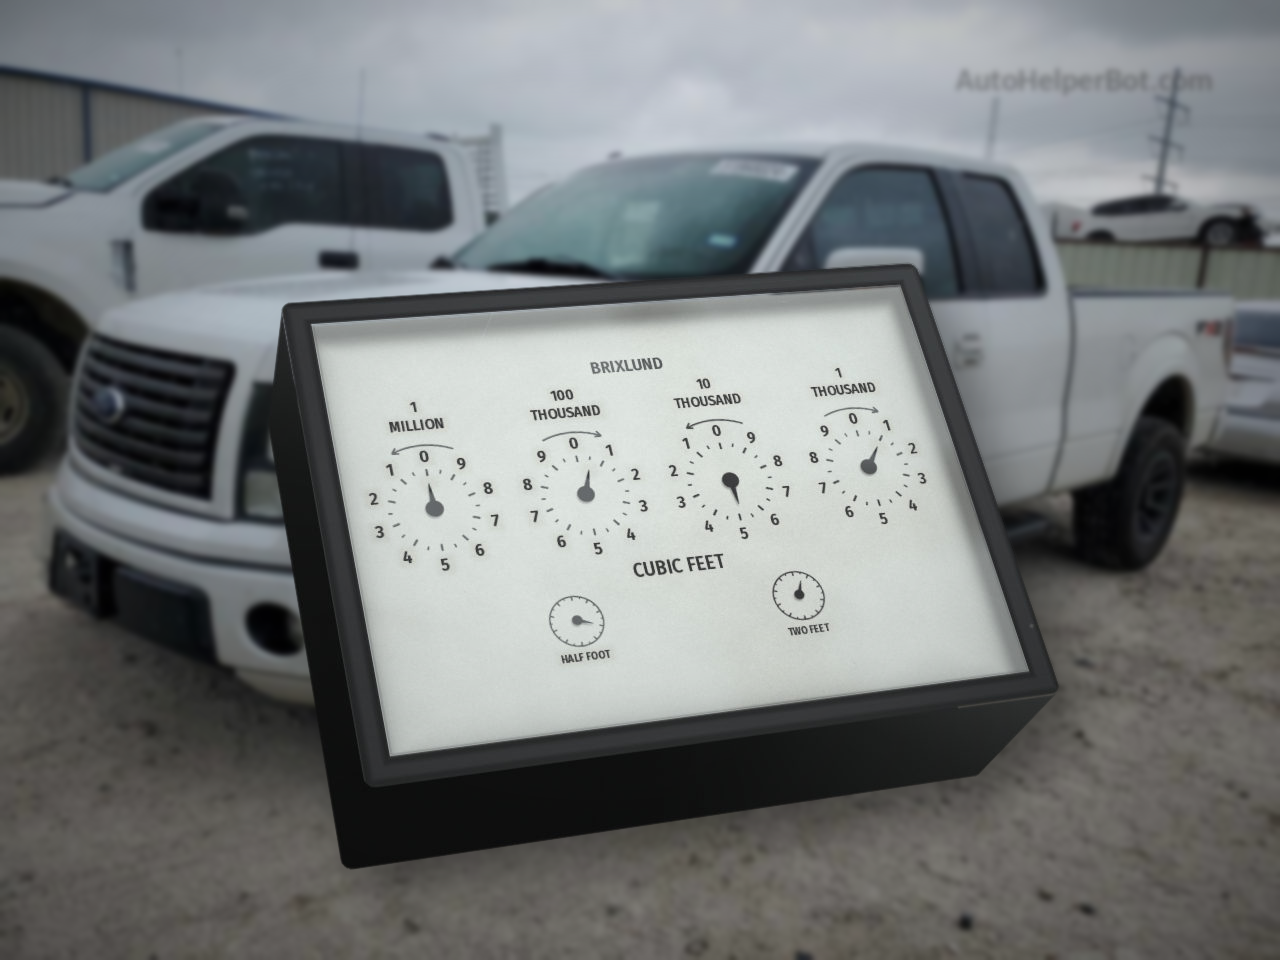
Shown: 5100 (ft³)
